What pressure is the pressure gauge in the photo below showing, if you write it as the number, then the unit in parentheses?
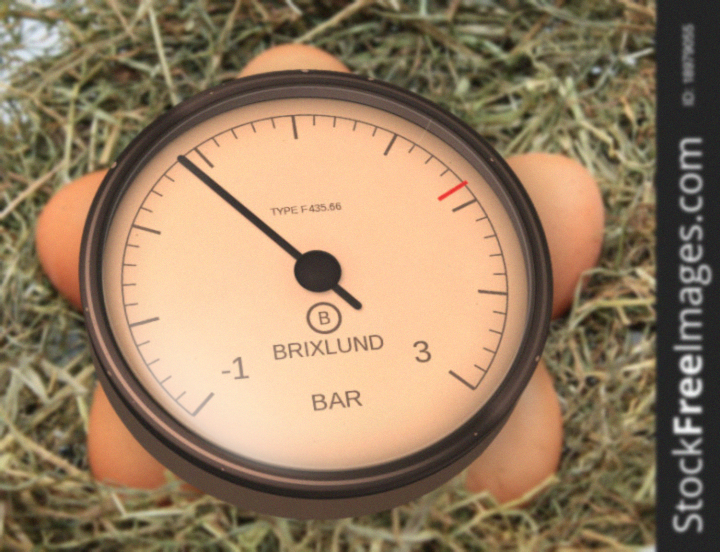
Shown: 0.4 (bar)
